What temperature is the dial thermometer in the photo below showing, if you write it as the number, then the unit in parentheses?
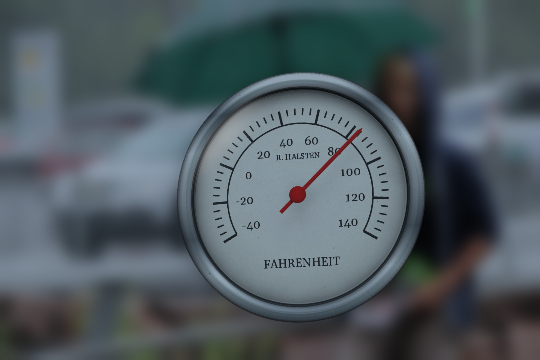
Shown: 84 (°F)
